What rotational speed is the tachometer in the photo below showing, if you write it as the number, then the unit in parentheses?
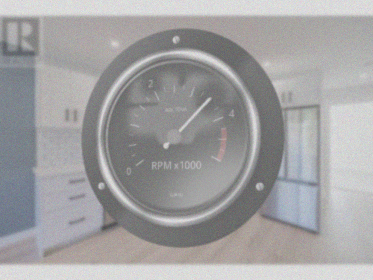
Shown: 3500 (rpm)
